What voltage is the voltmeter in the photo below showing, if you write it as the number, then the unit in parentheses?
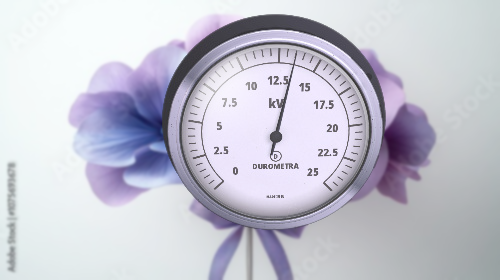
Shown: 13.5 (kV)
